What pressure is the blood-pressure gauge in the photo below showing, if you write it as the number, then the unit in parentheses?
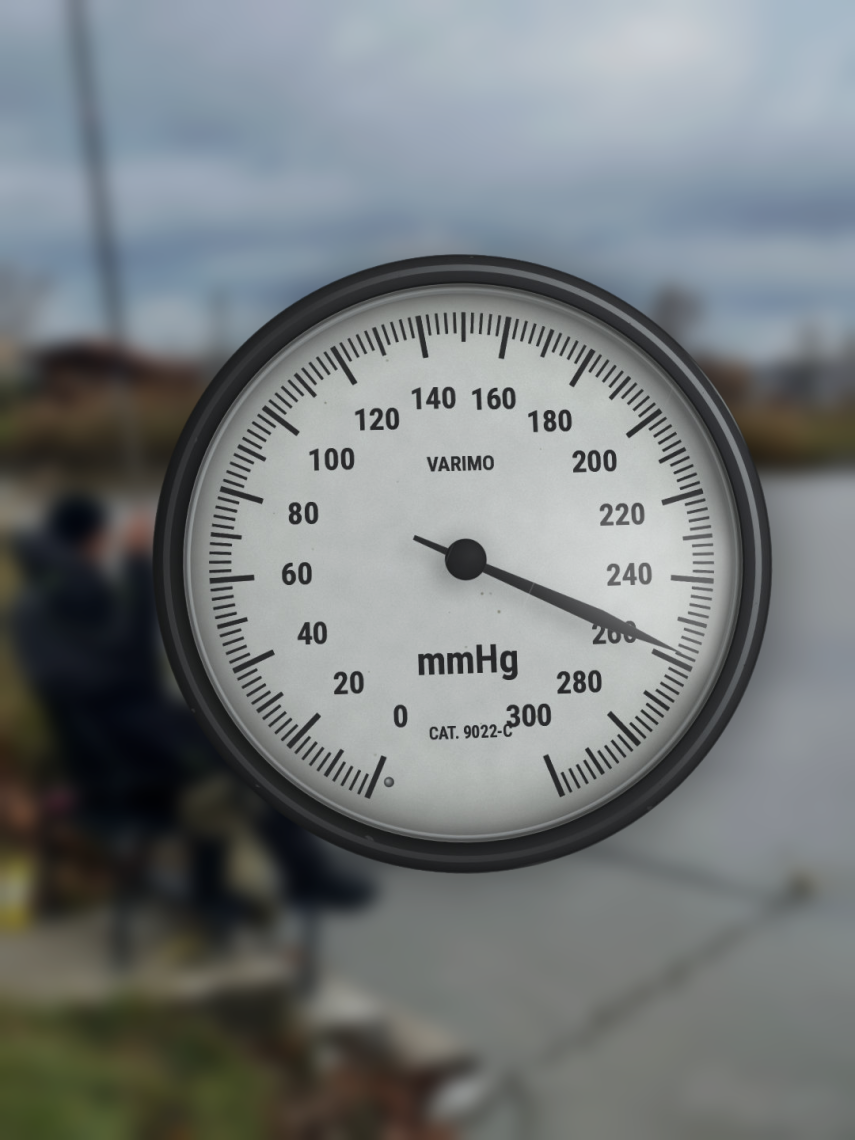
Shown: 258 (mmHg)
